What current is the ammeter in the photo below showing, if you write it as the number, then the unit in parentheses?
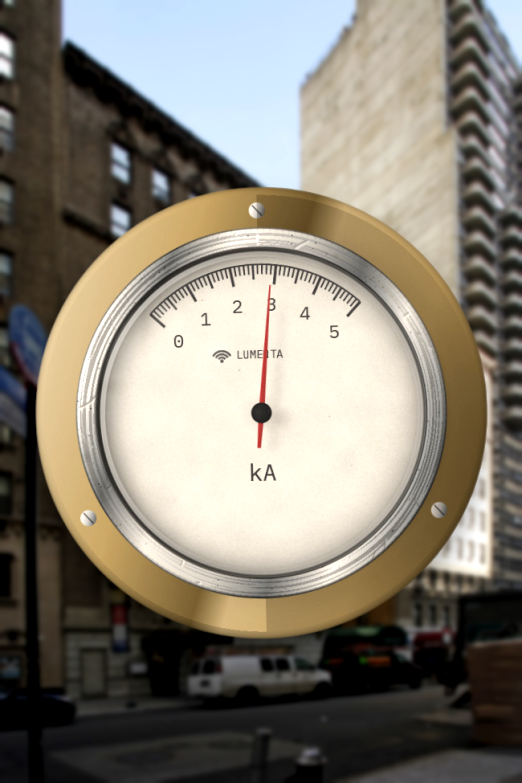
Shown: 2.9 (kA)
